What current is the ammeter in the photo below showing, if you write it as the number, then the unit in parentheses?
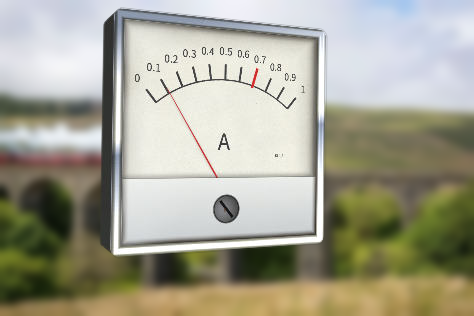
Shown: 0.1 (A)
